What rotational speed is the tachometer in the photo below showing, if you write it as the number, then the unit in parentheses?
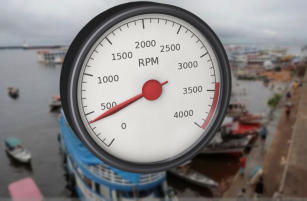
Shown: 400 (rpm)
